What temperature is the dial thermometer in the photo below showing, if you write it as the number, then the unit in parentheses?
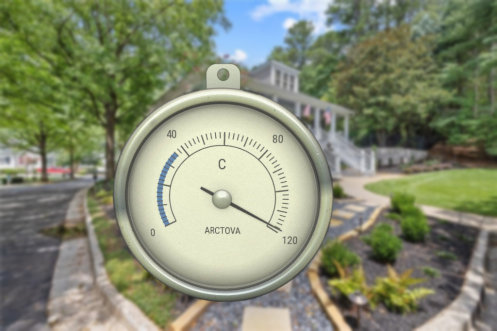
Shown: 118 (°C)
